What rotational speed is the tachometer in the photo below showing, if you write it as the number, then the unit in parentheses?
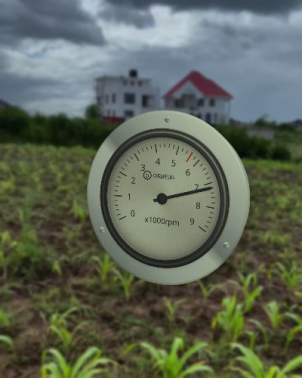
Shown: 7200 (rpm)
